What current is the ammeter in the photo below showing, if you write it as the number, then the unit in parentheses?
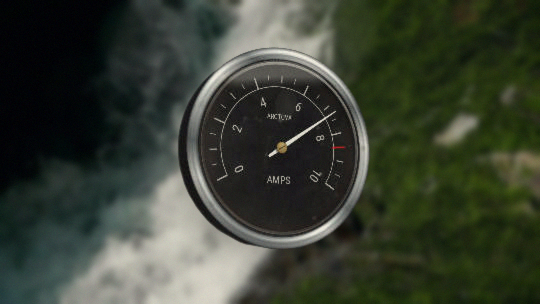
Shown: 7.25 (A)
